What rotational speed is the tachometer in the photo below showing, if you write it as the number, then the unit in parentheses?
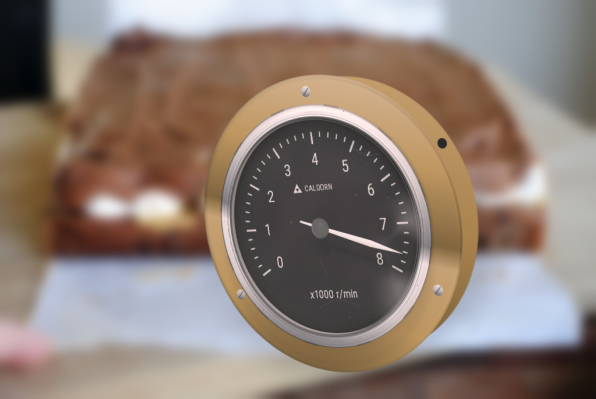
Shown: 7600 (rpm)
